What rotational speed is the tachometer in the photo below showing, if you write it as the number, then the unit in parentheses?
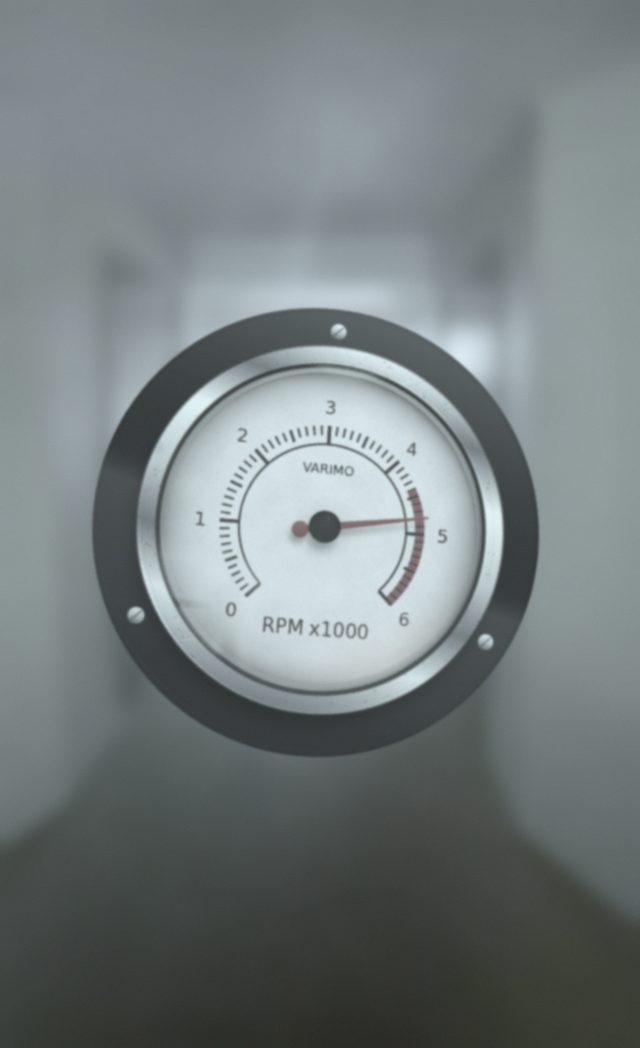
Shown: 4800 (rpm)
